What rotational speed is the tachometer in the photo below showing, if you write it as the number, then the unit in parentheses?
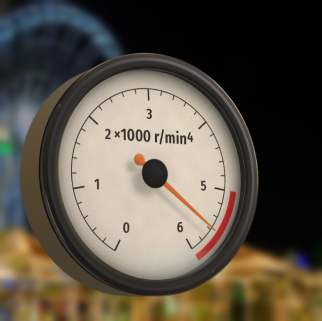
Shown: 5600 (rpm)
